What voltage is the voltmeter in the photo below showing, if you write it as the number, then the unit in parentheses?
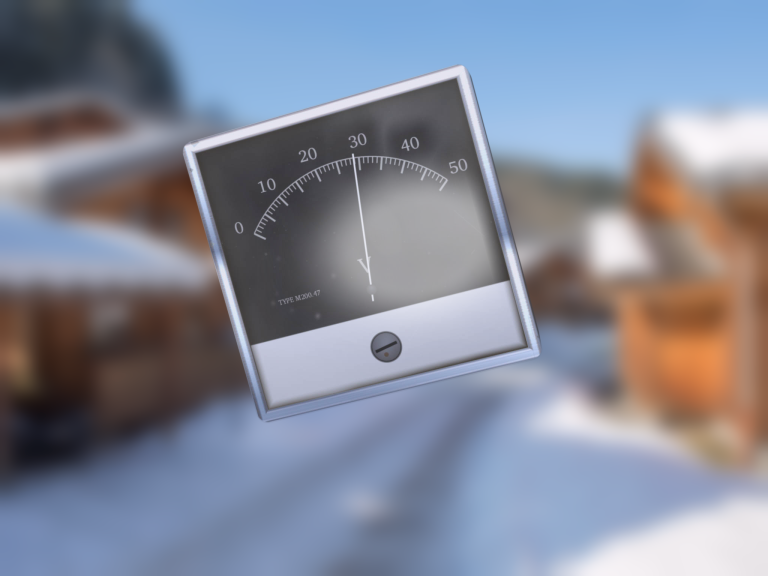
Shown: 29 (V)
